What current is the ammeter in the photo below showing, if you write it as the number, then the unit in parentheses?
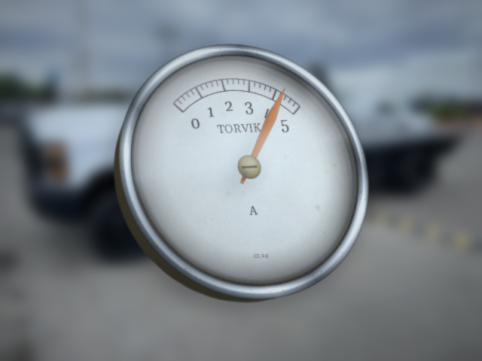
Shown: 4.2 (A)
